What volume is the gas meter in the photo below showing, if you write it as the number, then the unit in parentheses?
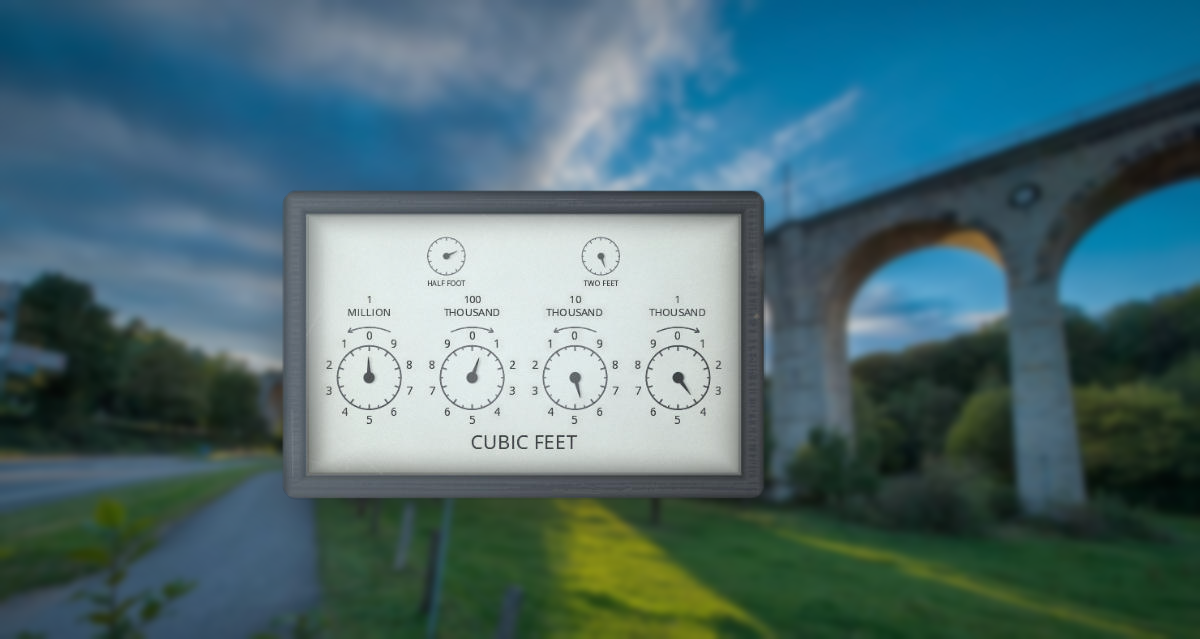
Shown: 5400 (ft³)
